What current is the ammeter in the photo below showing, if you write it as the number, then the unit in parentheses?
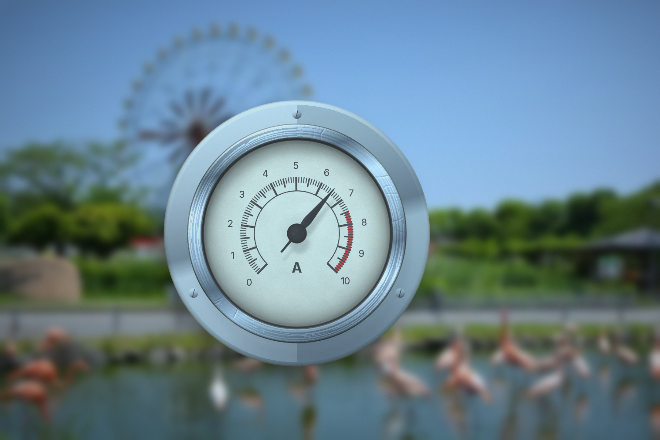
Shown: 6.5 (A)
